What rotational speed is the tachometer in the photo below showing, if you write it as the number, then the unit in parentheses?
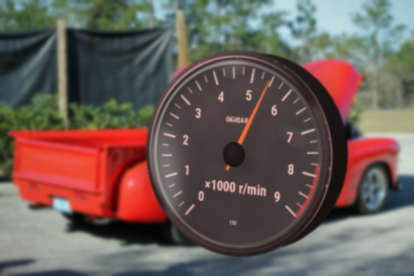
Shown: 5500 (rpm)
